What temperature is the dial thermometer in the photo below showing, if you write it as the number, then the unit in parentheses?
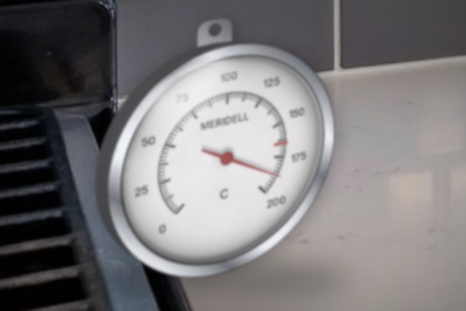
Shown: 187.5 (°C)
